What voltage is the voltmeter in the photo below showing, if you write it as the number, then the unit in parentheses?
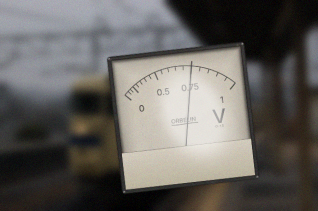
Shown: 0.75 (V)
